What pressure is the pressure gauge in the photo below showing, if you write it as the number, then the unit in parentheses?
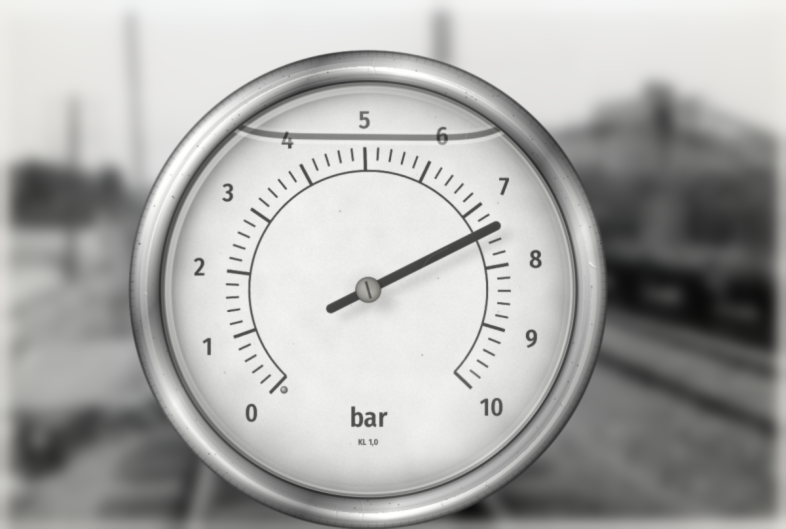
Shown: 7.4 (bar)
